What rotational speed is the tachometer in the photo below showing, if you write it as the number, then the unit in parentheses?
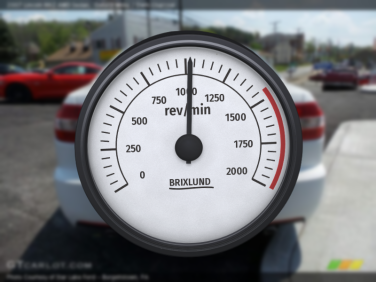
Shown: 1025 (rpm)
